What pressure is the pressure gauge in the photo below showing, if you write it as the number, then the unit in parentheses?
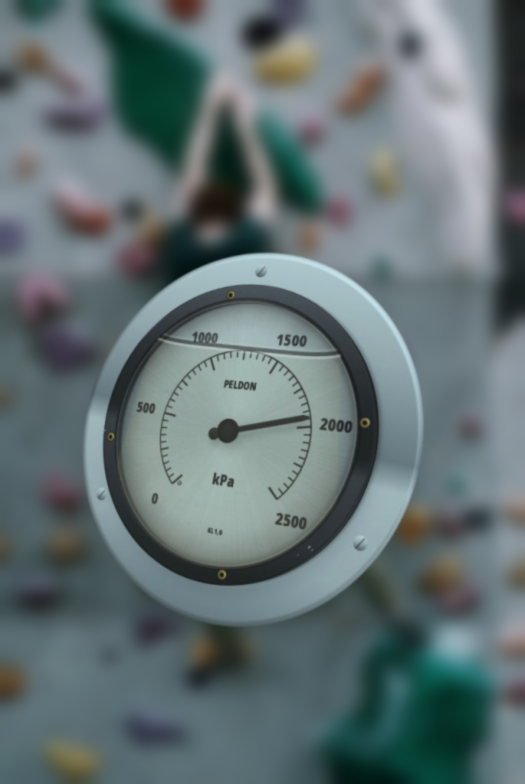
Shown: 1950 (kPa)
